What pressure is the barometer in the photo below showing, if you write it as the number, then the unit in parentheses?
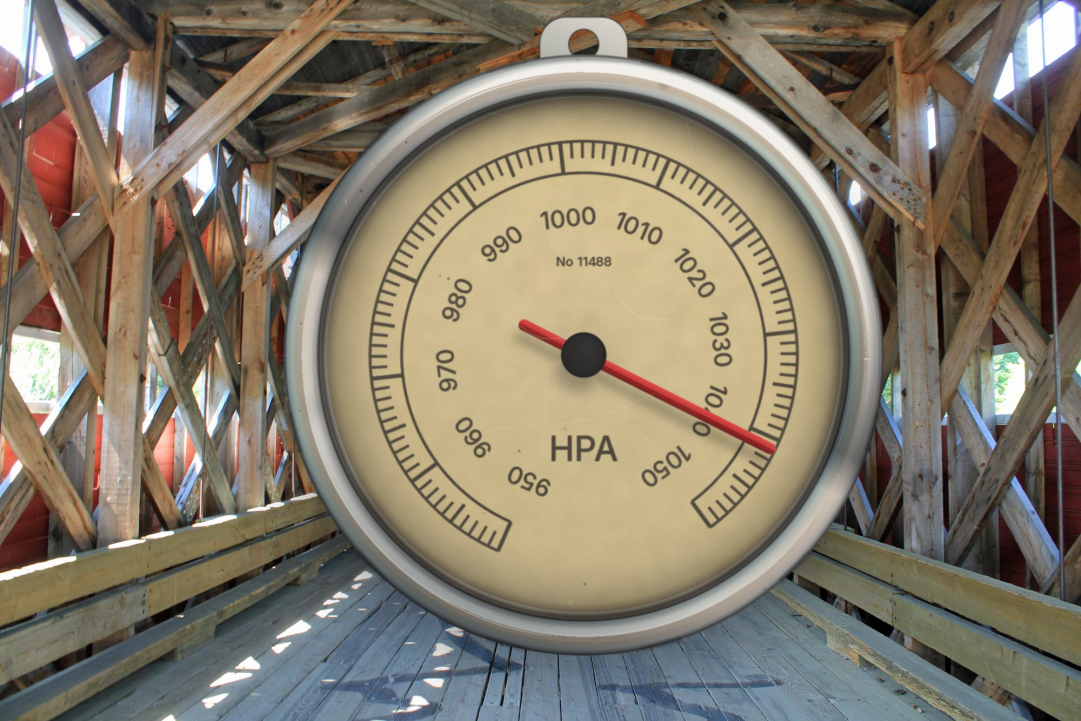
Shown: 1041 (hPa)
